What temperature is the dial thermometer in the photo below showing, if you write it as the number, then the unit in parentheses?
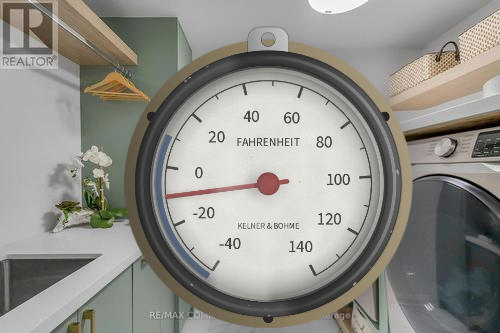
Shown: -10 (°F)
